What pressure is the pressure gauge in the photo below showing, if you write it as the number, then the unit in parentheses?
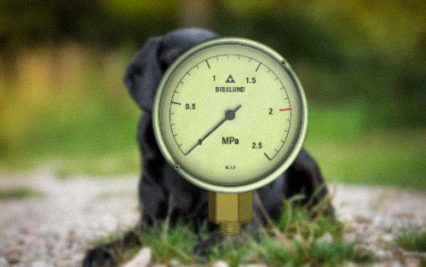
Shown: 0 (MPa)
